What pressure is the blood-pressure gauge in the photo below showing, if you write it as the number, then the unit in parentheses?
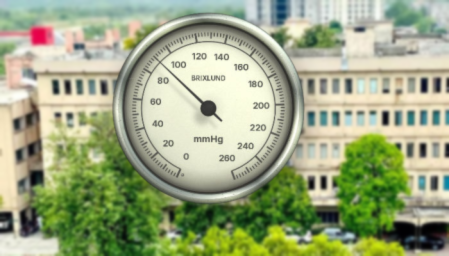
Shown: 90 (mmHg)
